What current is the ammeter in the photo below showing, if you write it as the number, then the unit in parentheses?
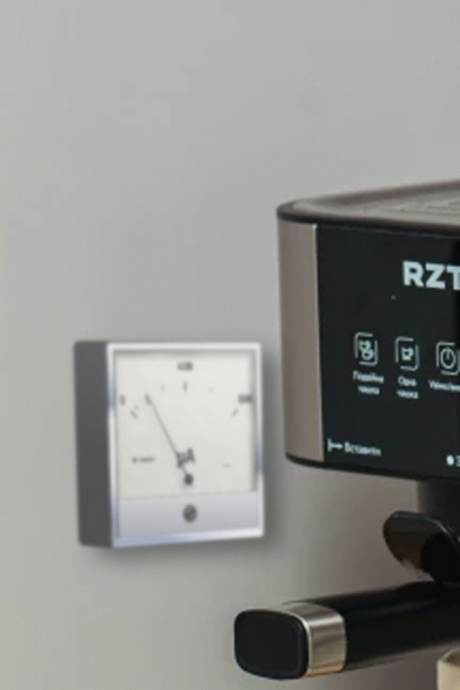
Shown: 200 (µA)
